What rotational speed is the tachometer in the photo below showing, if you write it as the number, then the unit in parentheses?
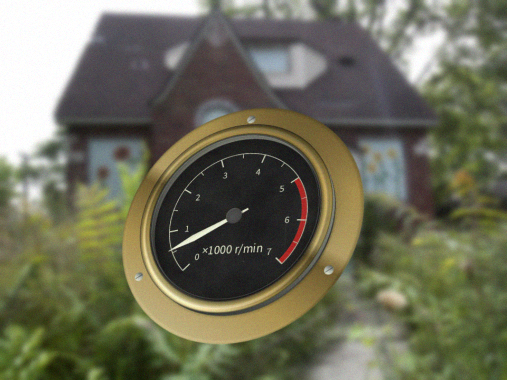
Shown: 500 (rpm)
